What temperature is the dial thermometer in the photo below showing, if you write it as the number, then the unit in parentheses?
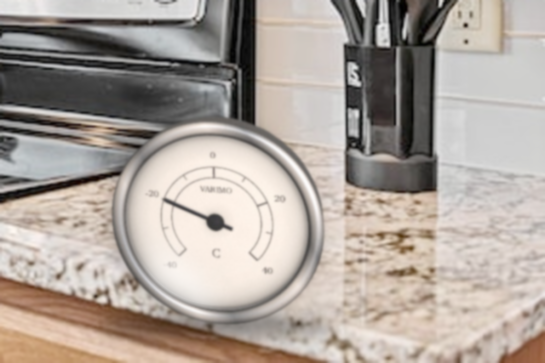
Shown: -20 (°C)
